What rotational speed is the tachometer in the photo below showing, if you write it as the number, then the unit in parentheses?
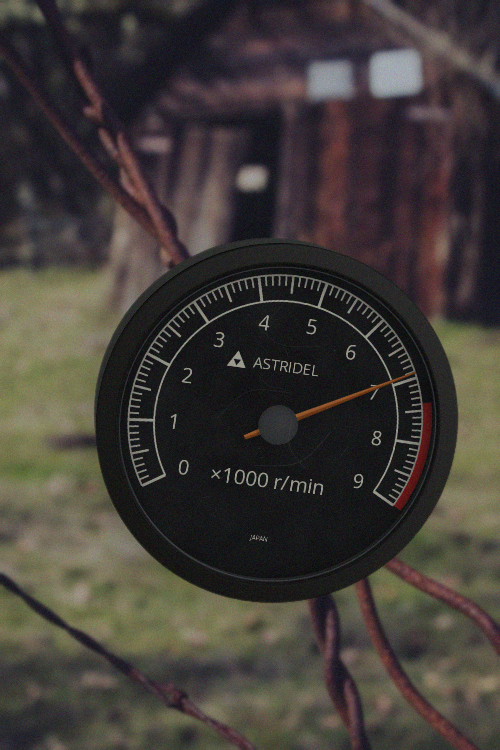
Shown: 6900 (rpm)
